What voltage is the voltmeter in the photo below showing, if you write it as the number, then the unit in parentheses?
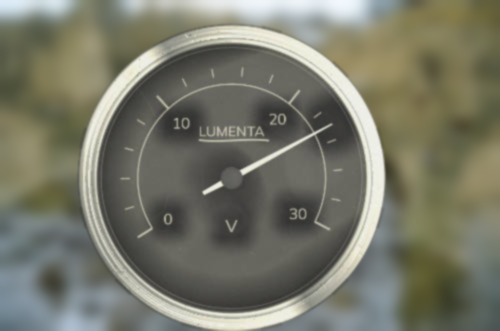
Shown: 23 (V)
